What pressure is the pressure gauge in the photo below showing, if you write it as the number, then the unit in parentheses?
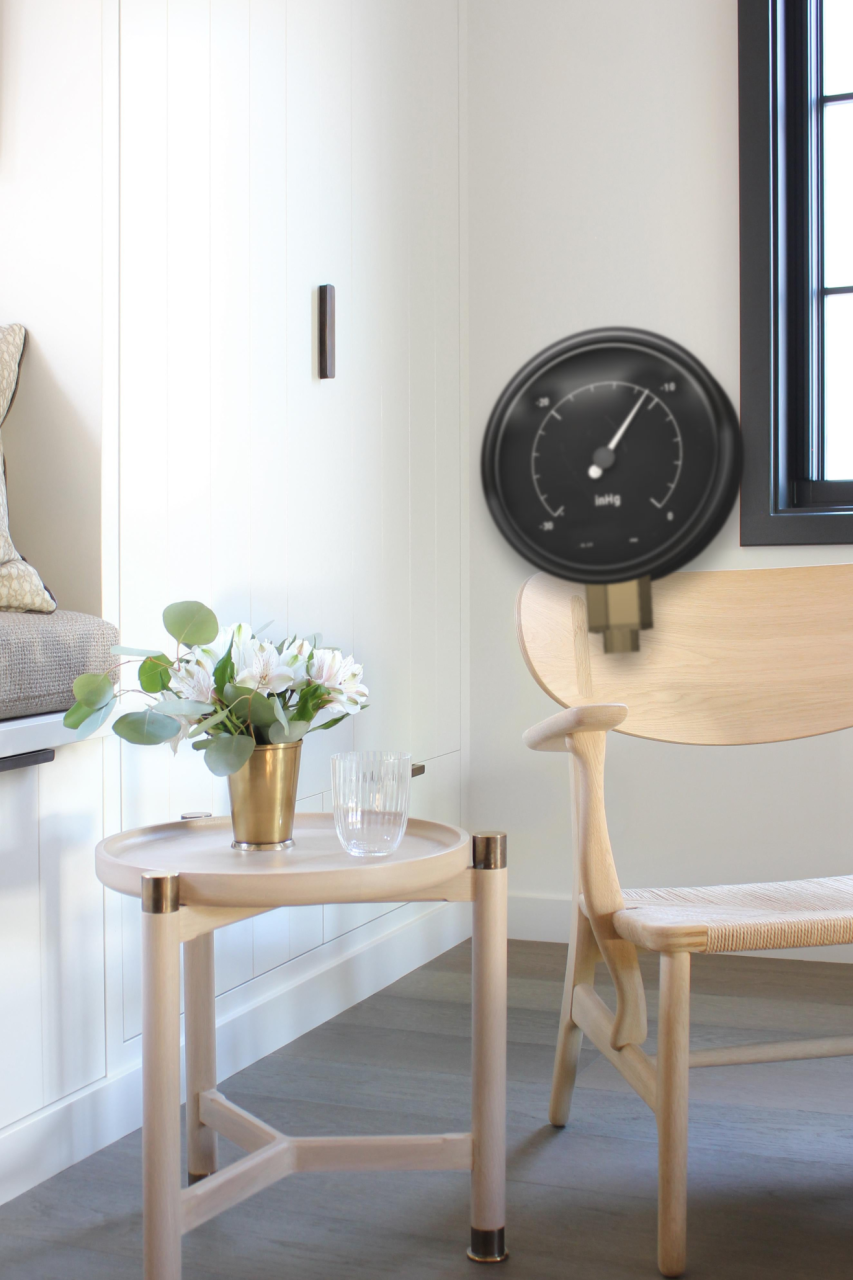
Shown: -11 (inHg)
